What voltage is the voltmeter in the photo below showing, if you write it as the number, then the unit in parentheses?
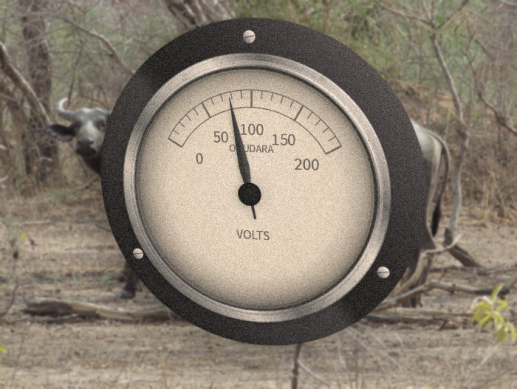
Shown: 80 (V)
